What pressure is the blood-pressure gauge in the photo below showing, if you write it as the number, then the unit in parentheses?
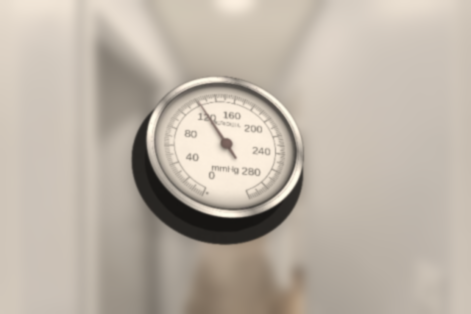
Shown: 120 (mmHg)
